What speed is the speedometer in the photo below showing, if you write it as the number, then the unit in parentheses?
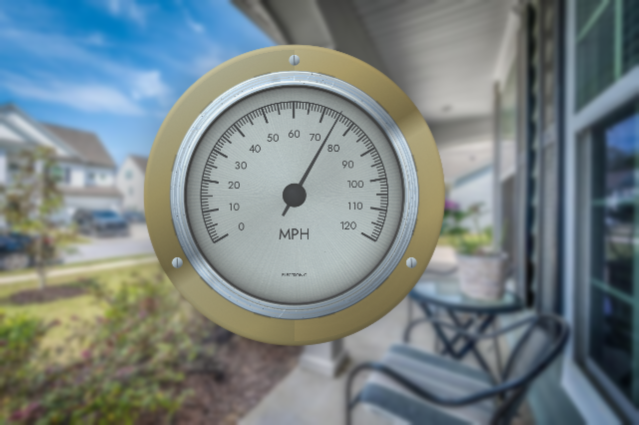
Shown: 75 (mph)
